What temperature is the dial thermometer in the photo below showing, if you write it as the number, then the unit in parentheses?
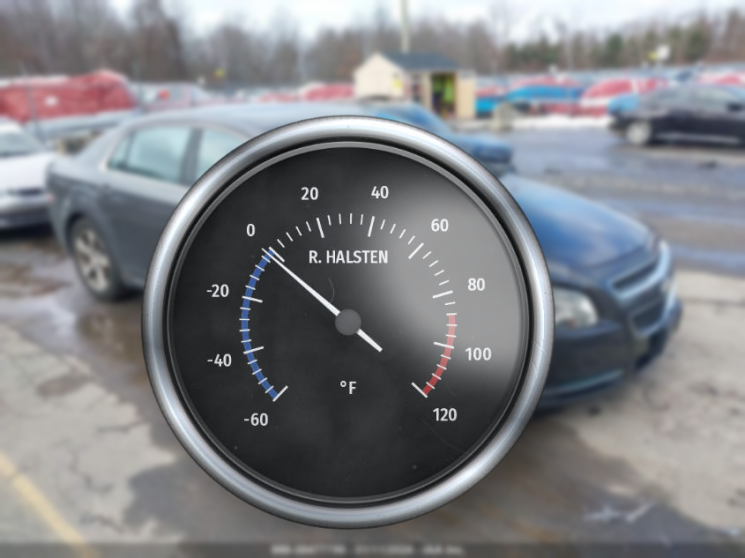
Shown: -2 (°F)
